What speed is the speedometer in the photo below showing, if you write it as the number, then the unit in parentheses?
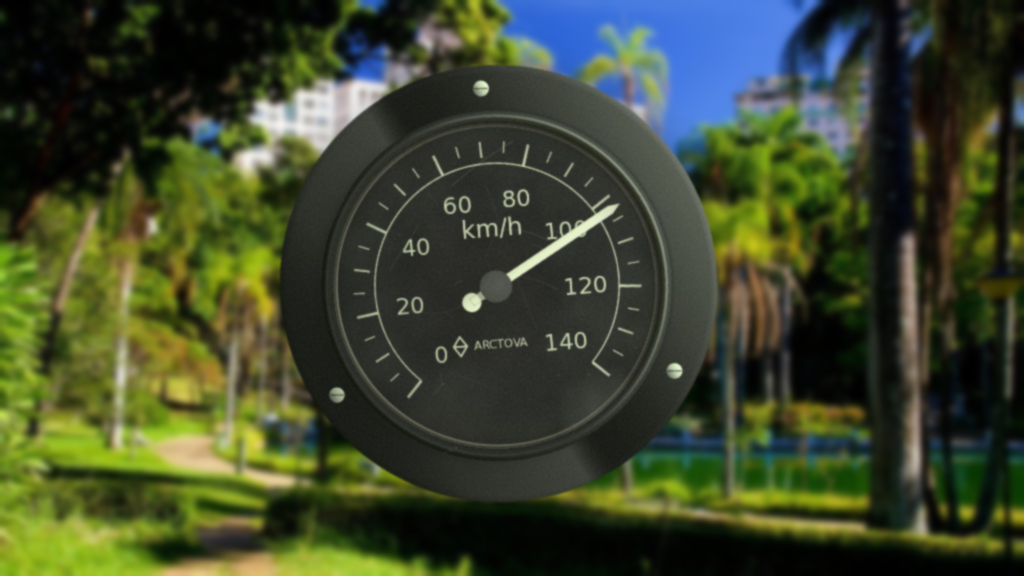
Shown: 102.5 (km/h)
